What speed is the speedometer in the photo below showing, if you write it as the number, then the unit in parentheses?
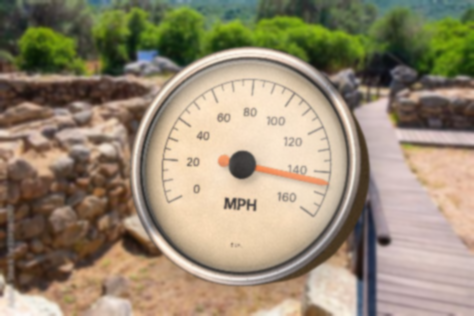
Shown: 145 (mph)
